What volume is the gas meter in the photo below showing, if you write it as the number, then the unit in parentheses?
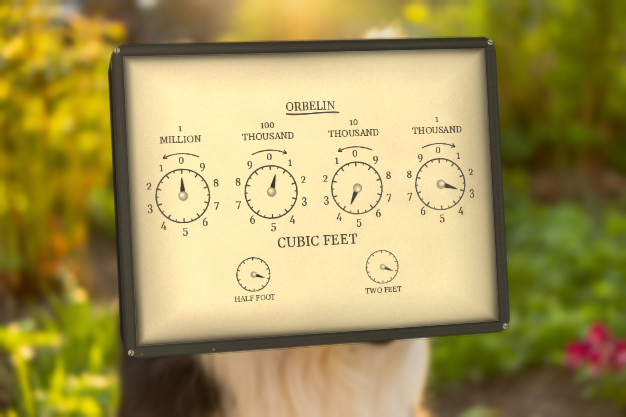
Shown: 4300 (ft³)
